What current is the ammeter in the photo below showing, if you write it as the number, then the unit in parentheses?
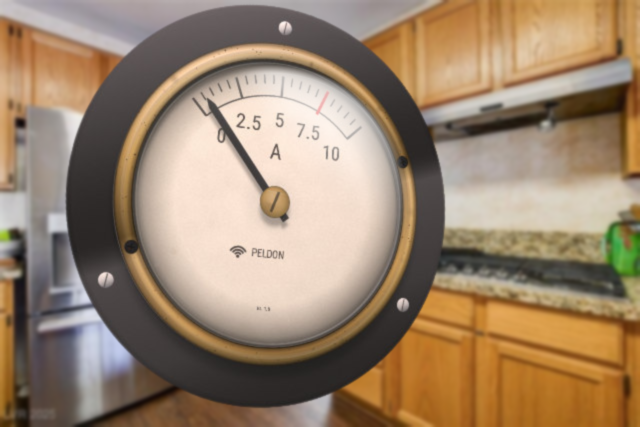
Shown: 0.5 (A)
